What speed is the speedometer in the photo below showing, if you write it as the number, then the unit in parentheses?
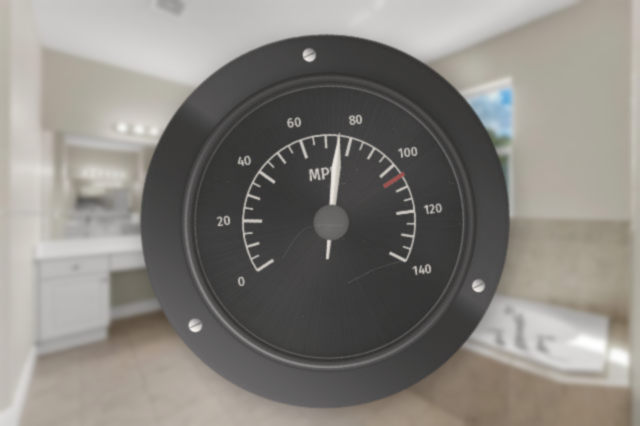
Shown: 75 (mph)
